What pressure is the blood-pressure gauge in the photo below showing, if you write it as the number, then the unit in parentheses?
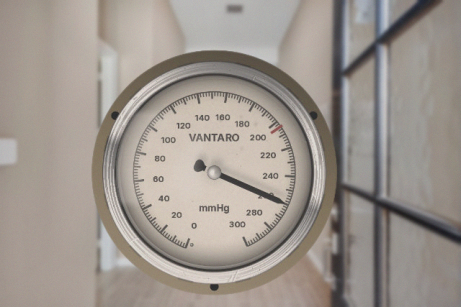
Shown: 260 (mmHg)
